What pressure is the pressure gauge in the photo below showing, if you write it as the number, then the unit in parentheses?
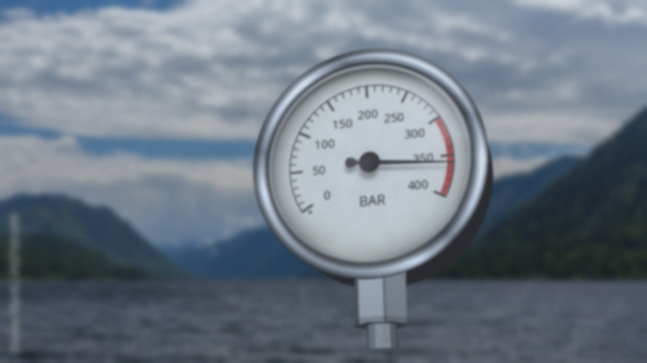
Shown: 360 (bar)
